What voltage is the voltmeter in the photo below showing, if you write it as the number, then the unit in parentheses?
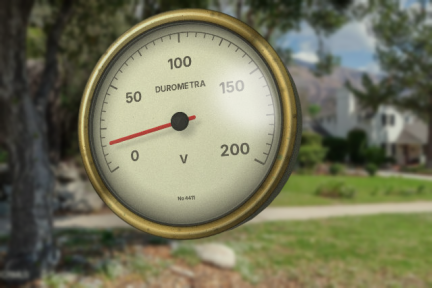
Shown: 15 (V)
